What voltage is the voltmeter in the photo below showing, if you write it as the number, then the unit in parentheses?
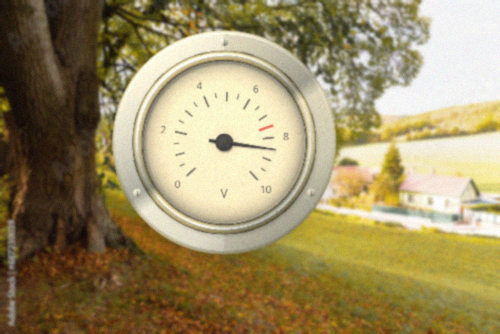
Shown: 8.5 (V)
